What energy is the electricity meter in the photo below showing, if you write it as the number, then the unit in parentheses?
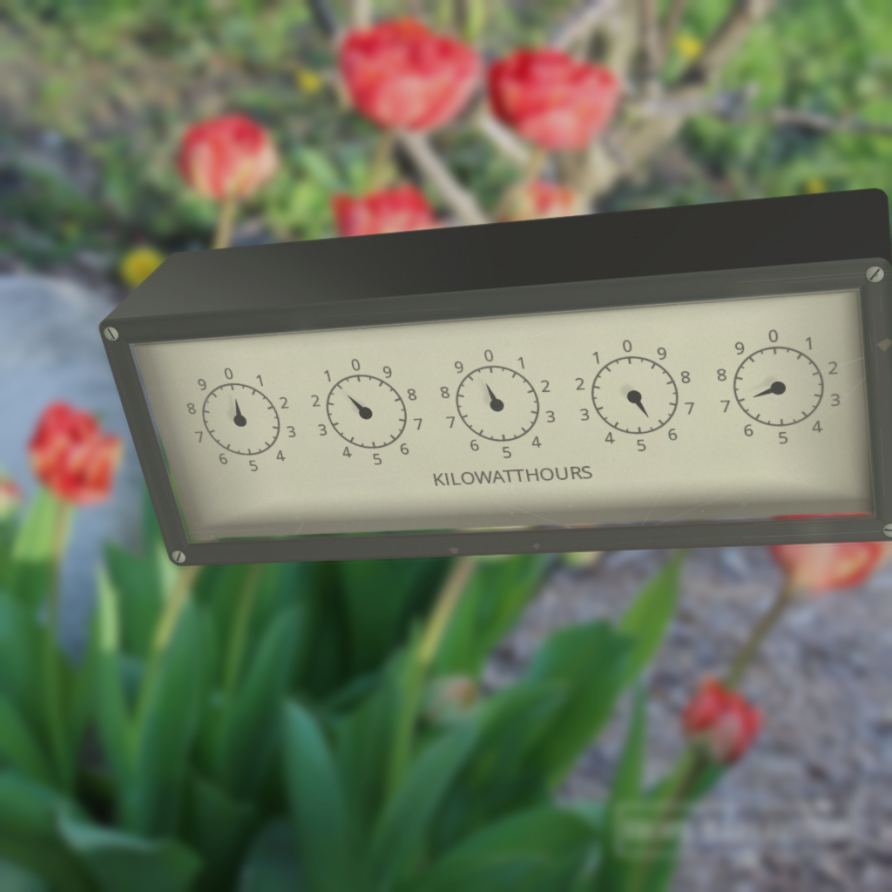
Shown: 957 (kWh)
